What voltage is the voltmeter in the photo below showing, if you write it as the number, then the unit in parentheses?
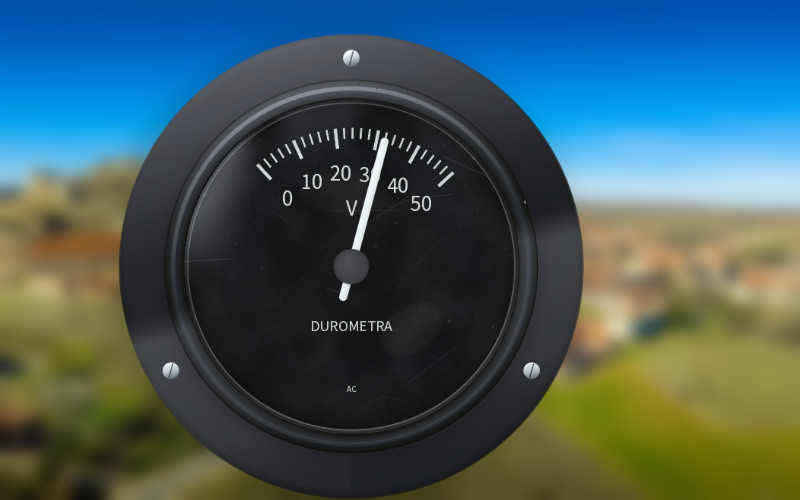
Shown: 32 (V)
